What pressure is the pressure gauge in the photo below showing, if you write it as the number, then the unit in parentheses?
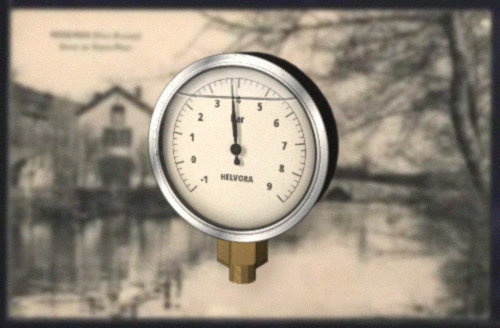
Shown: 3.8 (bar)
